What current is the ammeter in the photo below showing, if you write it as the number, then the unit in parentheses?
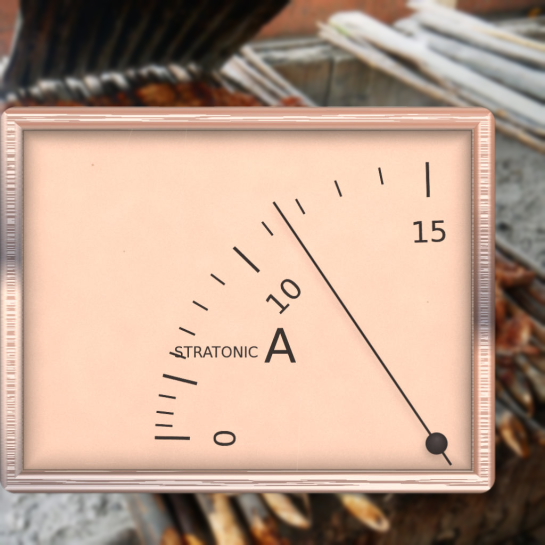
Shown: 11.5 (A)
